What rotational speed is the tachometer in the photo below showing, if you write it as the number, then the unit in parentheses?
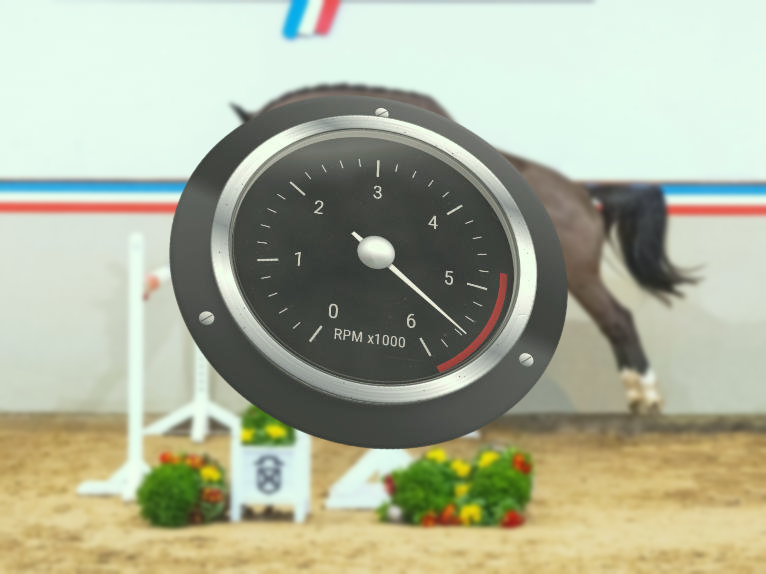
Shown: 5600 (rpm)
